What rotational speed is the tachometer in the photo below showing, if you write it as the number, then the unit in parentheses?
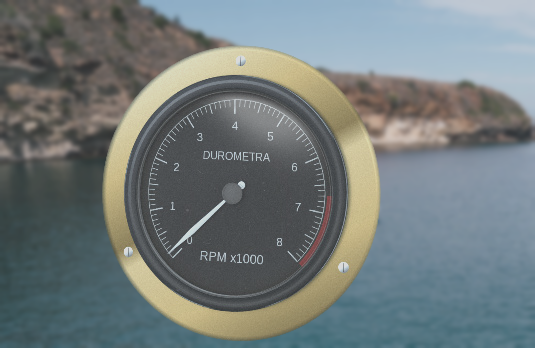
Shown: 100 (rpm)
